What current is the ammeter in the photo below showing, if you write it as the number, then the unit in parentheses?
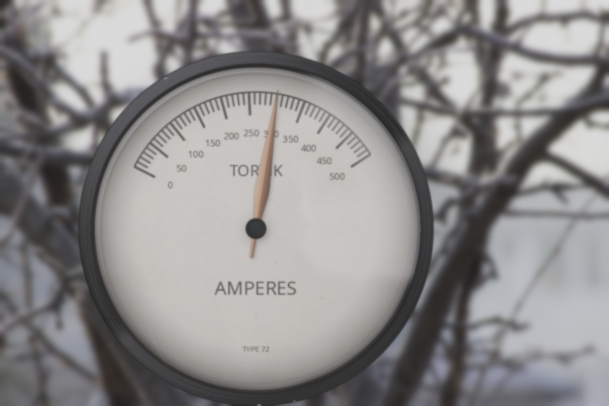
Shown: 300 (A)
